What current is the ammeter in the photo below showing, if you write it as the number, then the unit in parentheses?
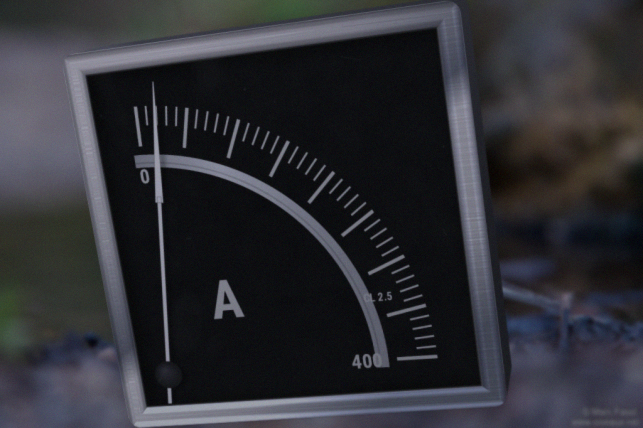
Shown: 20 (A)
